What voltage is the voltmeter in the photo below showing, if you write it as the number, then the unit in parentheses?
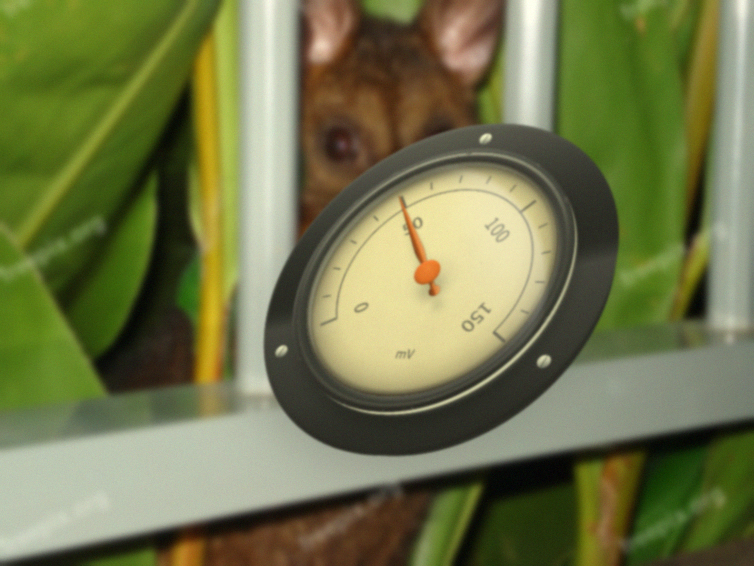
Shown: 50 (mV)
